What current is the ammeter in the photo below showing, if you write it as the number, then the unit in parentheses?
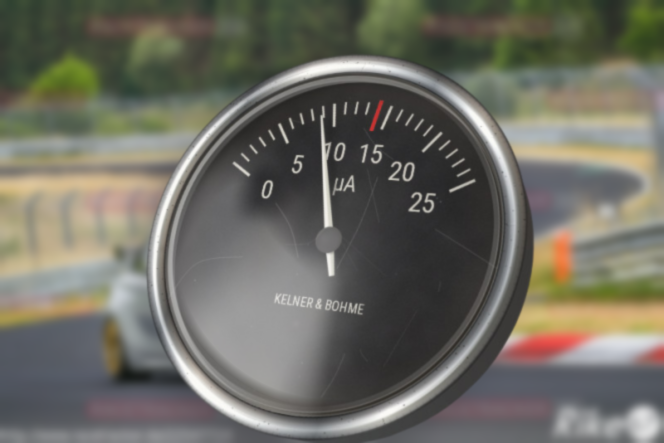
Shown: 9 (µA)
